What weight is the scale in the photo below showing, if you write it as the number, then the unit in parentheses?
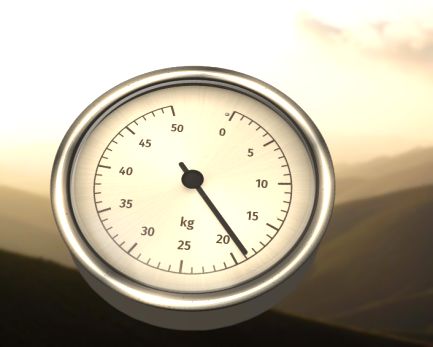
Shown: 19 (kg)
